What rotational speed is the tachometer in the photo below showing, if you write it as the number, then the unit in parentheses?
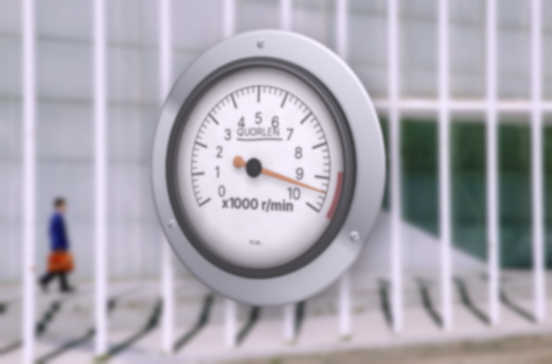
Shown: 9400 (rpm)
